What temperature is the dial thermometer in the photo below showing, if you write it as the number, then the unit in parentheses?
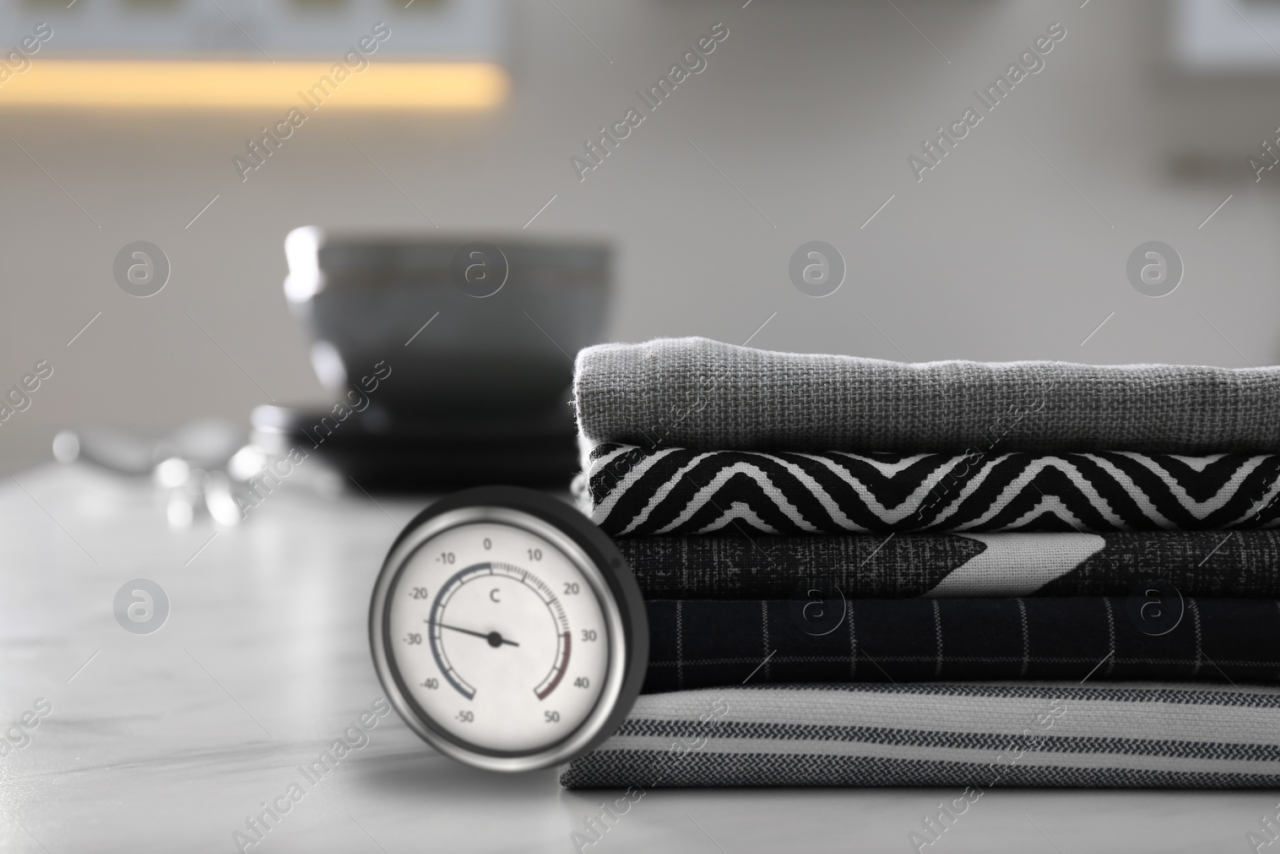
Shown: -25 (°C)
